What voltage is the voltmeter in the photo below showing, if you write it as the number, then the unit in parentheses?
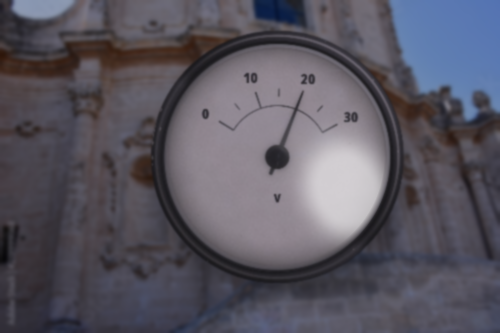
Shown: 20 (V)
